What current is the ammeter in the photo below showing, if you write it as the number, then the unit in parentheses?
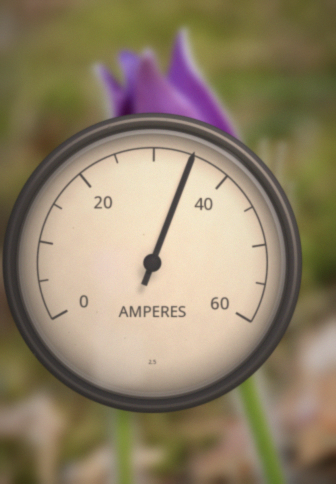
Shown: 35 (A)
